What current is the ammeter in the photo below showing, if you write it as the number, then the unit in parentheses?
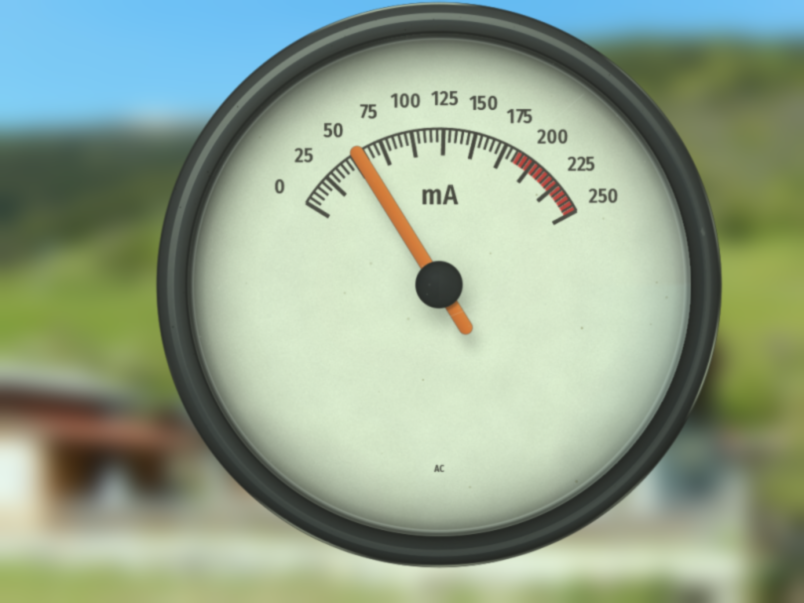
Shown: 55 (mA)
